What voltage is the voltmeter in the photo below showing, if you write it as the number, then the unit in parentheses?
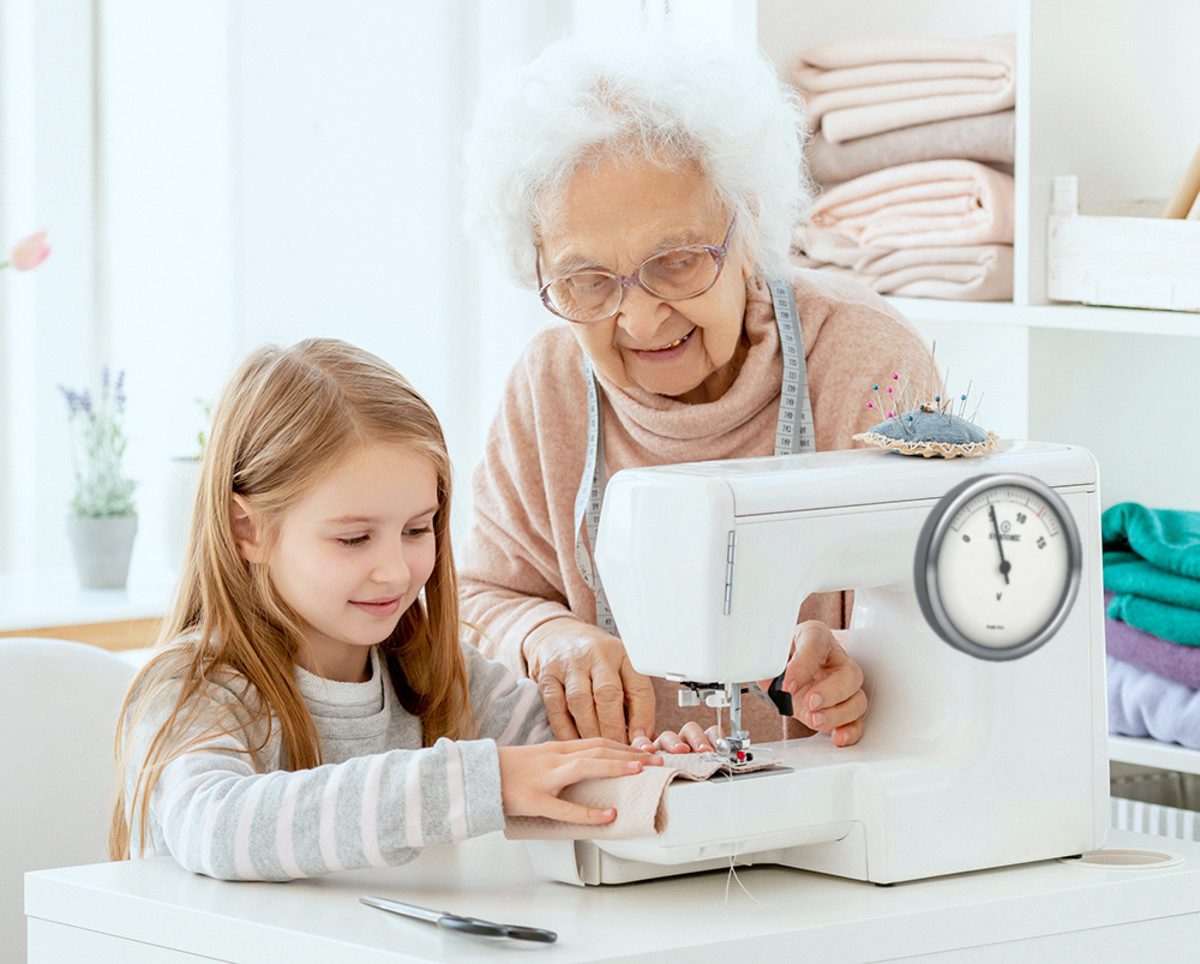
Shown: 5 (V)
